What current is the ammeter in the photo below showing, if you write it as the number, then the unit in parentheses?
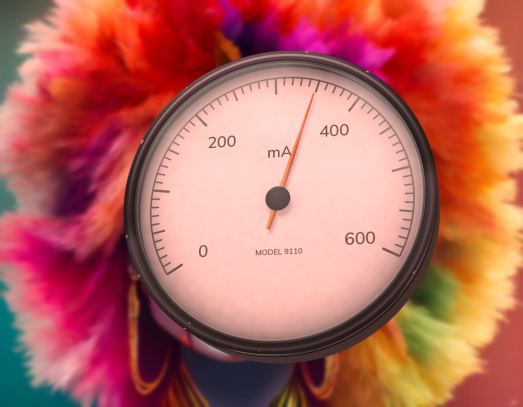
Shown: 350 (mA)
